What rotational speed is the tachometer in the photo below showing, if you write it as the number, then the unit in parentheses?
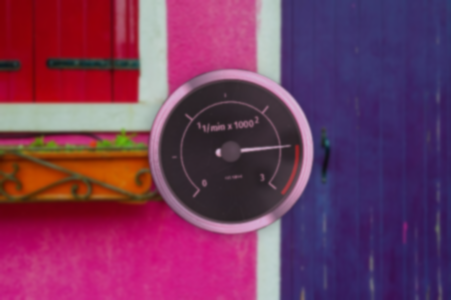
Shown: 2500 (rpm)
